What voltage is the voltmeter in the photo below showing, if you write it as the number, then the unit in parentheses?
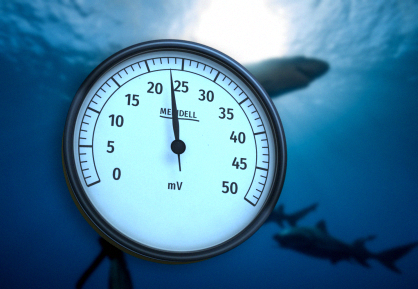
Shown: 23 (mV)
